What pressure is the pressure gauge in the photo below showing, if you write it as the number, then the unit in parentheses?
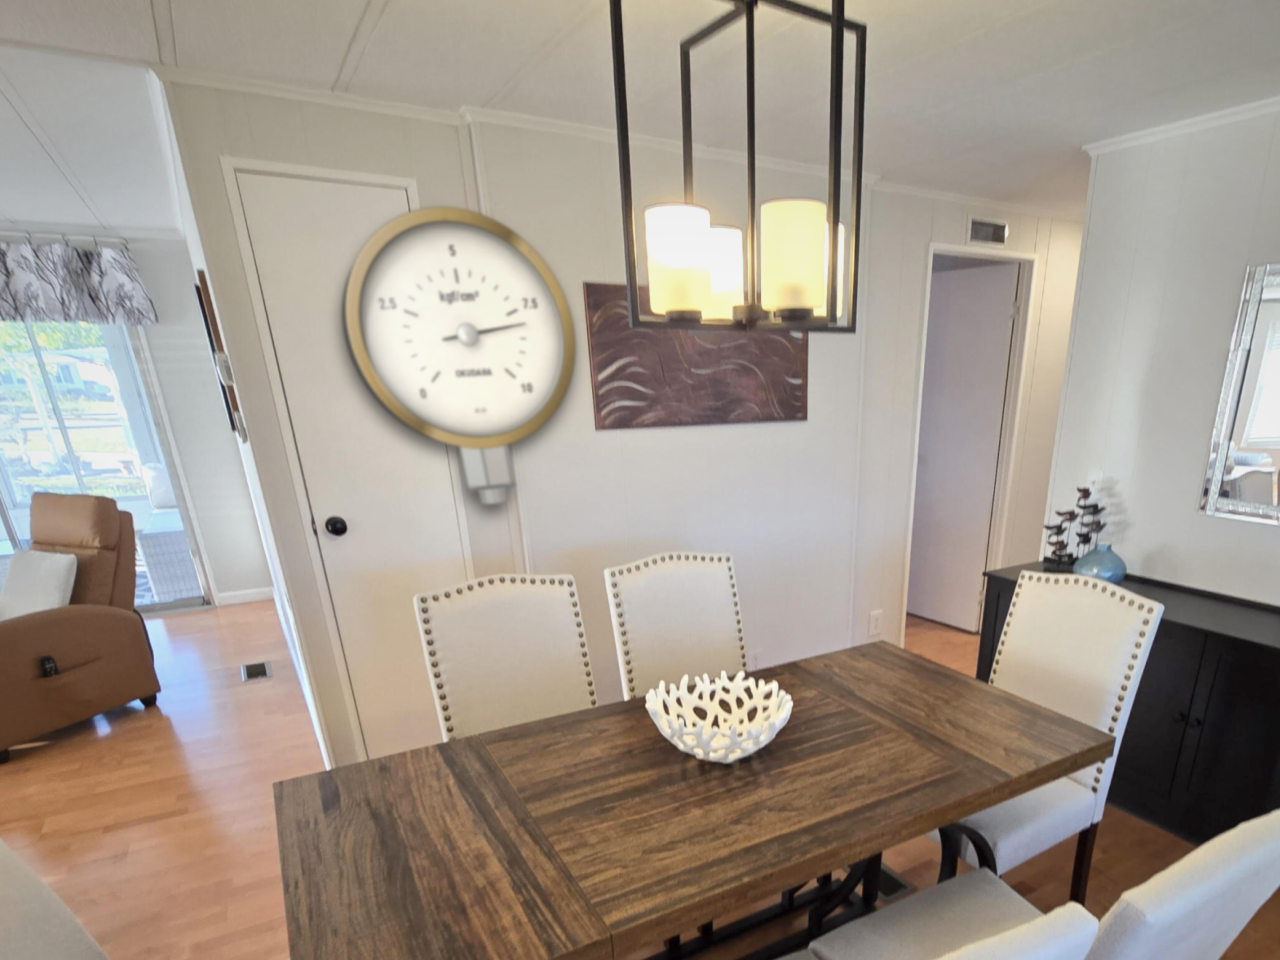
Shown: 8 (kg/cm²)
